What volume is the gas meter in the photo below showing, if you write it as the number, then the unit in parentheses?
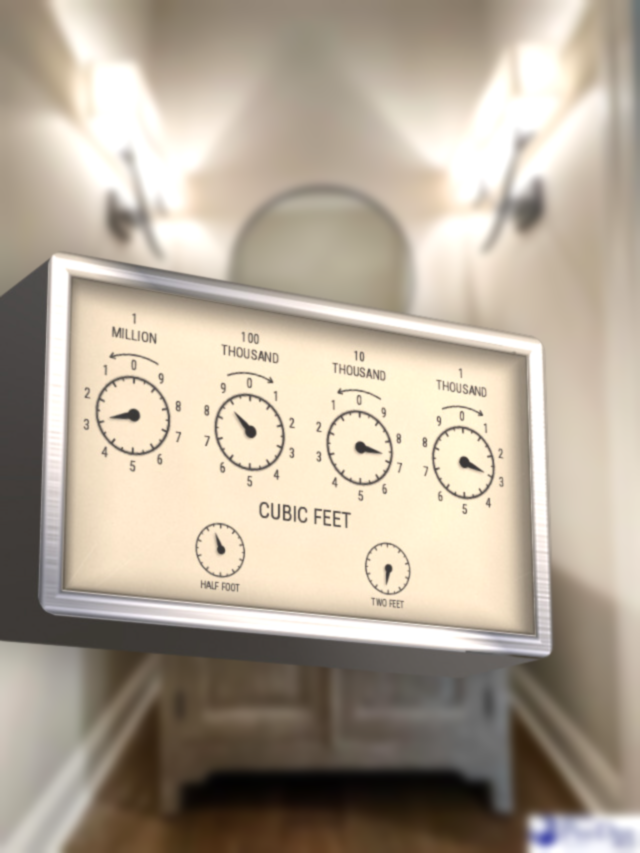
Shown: 287300 (ft³)
